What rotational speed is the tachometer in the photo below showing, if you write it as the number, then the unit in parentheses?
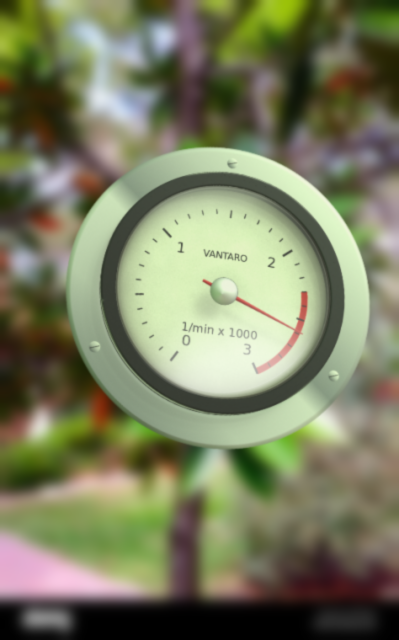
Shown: 2600 (rpm)
